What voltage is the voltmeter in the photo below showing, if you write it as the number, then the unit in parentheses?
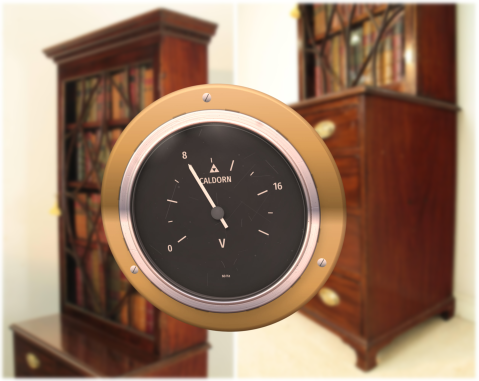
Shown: 8 (V)
